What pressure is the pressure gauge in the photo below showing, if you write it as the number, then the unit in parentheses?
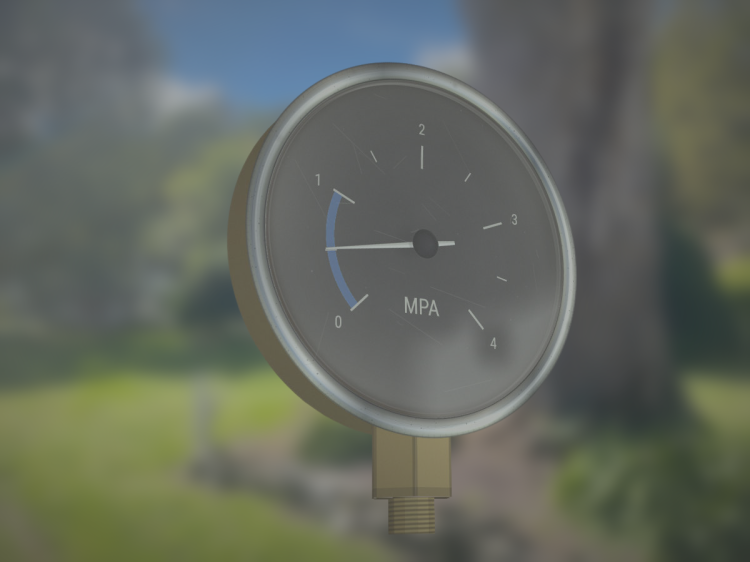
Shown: 0.5 (MPa)
